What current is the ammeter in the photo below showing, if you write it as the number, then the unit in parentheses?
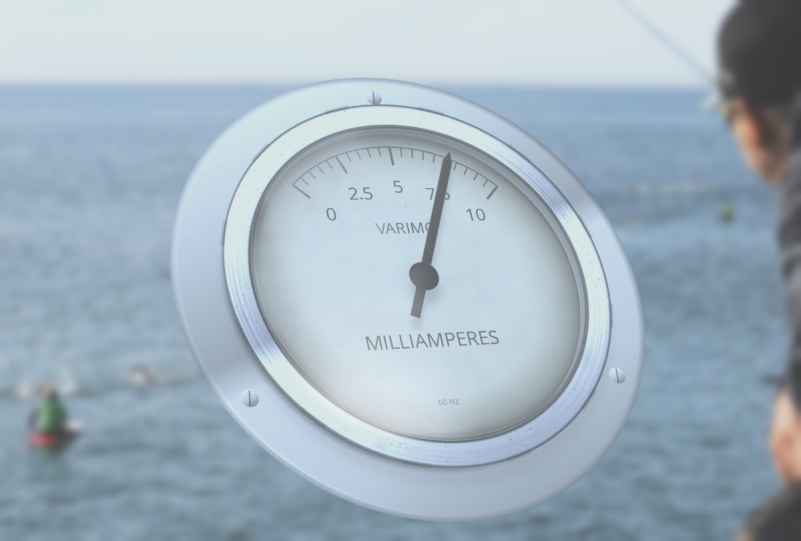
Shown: 7.5 (mA)
